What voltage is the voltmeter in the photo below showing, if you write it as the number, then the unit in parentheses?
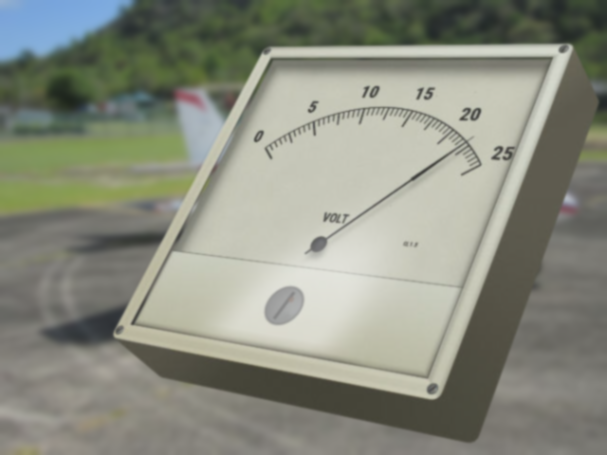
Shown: 22.5 (V)
